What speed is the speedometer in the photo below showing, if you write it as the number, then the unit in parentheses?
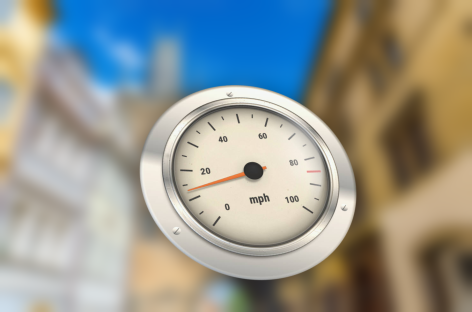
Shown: 12.5 (mph)
